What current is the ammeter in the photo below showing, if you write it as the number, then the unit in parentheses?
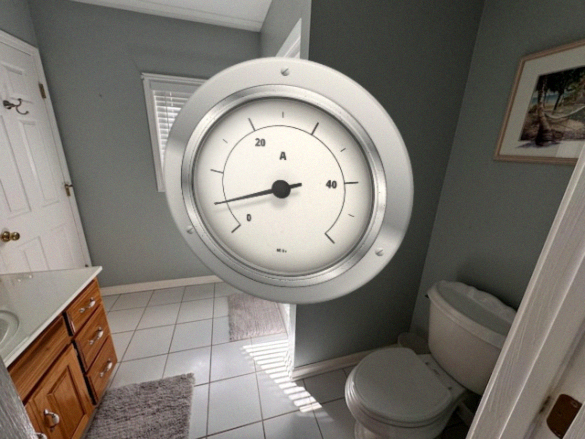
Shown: 5 (A)
